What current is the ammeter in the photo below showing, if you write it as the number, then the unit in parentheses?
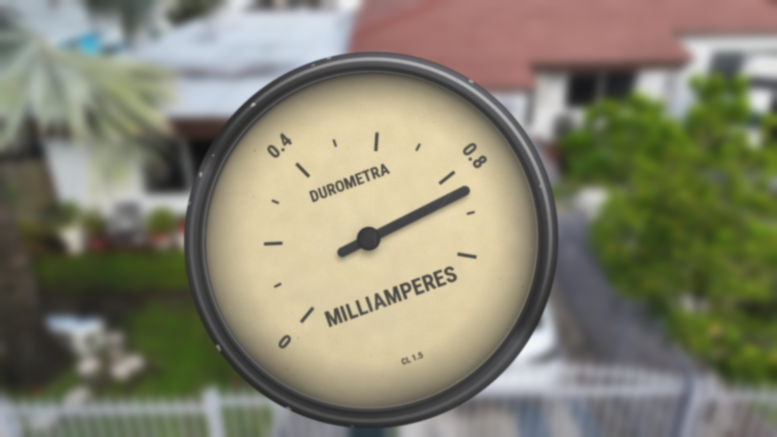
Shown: 0.85 (mA)
